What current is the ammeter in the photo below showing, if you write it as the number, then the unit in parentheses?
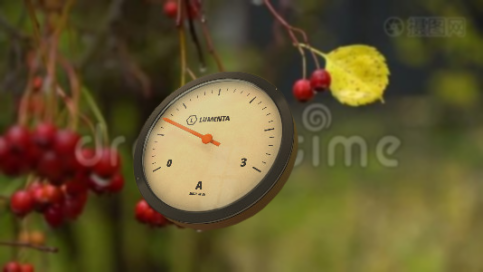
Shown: 0.7 (A)
